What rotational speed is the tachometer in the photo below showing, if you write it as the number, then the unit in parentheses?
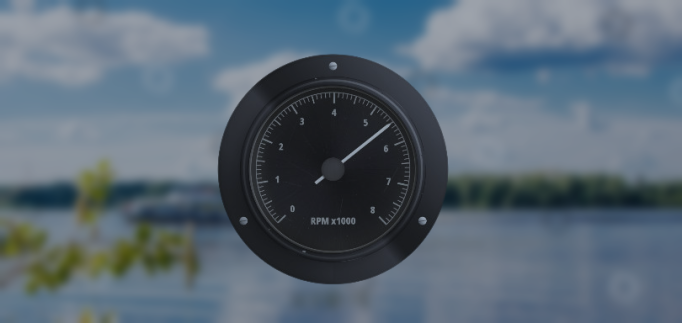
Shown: 5500 (rpm)
